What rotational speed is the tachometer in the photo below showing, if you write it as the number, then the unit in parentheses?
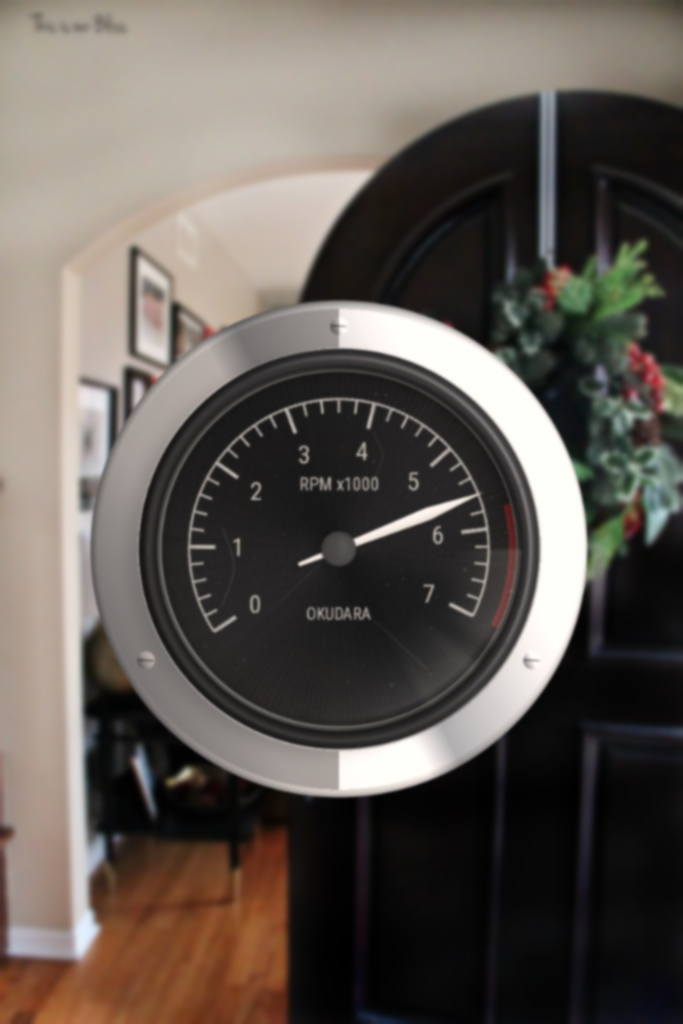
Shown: 5600 (rpm)
